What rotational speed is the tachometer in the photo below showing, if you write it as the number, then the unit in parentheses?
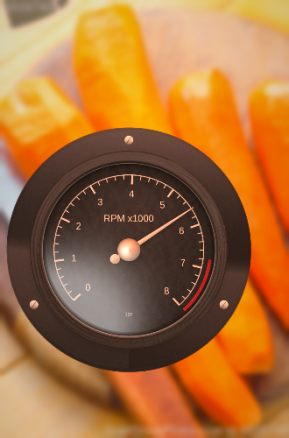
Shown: 5600 (rpm)
